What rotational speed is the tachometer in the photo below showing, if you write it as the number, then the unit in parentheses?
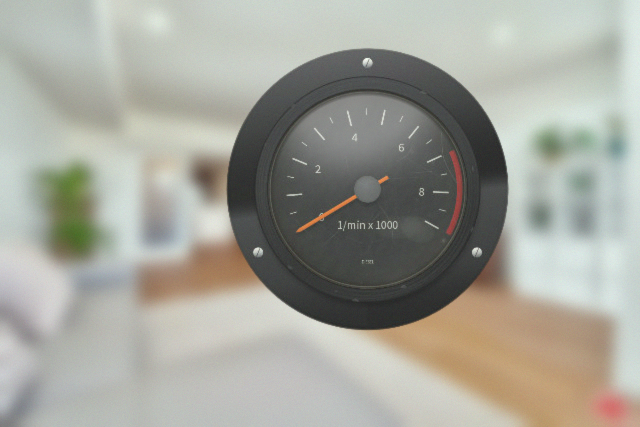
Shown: 0 (rpm)
